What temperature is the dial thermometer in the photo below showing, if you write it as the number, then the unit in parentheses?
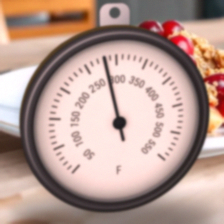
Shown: 280 (°F)
